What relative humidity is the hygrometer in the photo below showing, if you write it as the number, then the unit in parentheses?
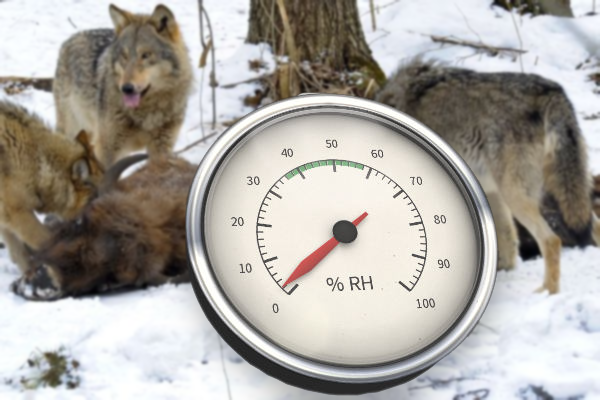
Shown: 2 (%)
